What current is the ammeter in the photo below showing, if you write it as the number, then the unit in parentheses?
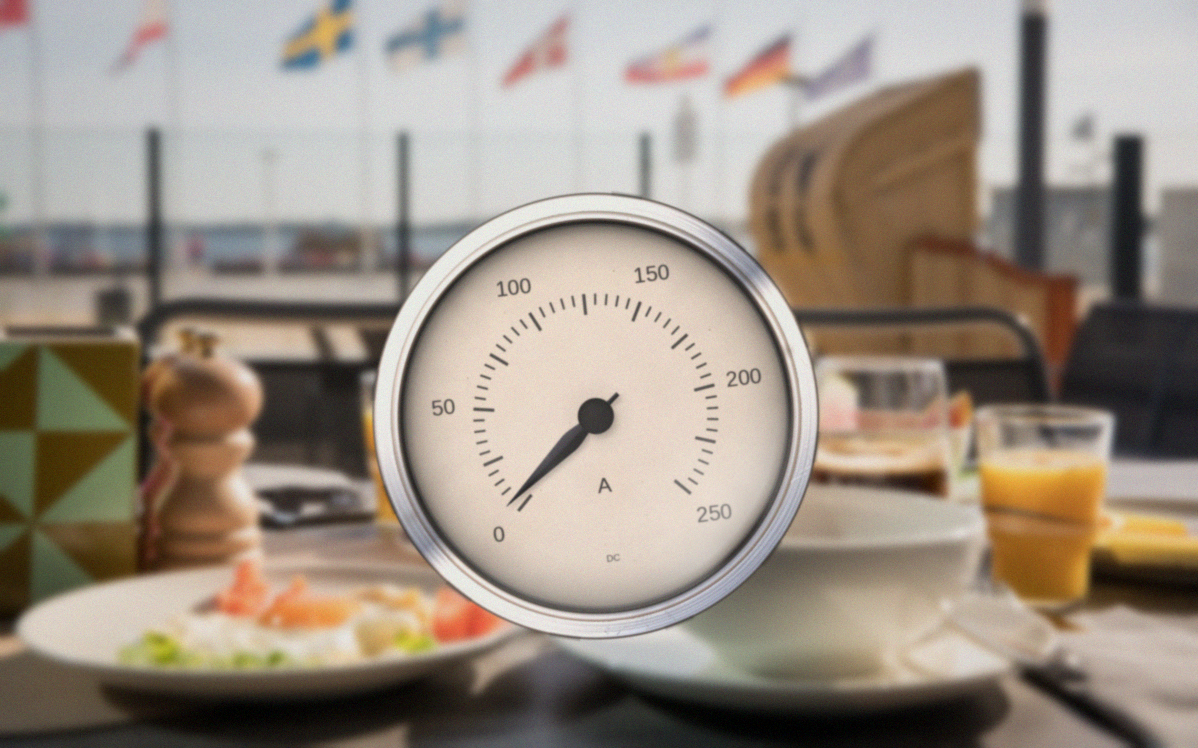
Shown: 5 (A)
